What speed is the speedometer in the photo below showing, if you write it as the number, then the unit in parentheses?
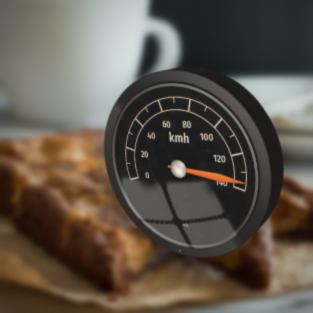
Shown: 135 (km/h)
